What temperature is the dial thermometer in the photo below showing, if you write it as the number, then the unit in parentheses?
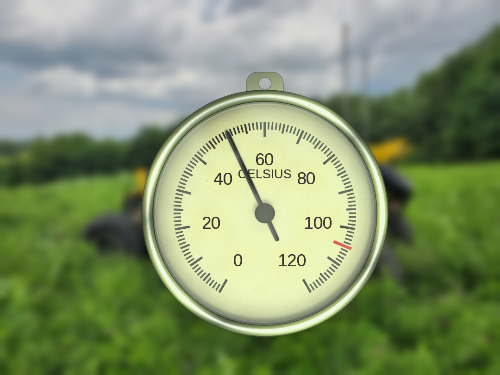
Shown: 50 (°C)
